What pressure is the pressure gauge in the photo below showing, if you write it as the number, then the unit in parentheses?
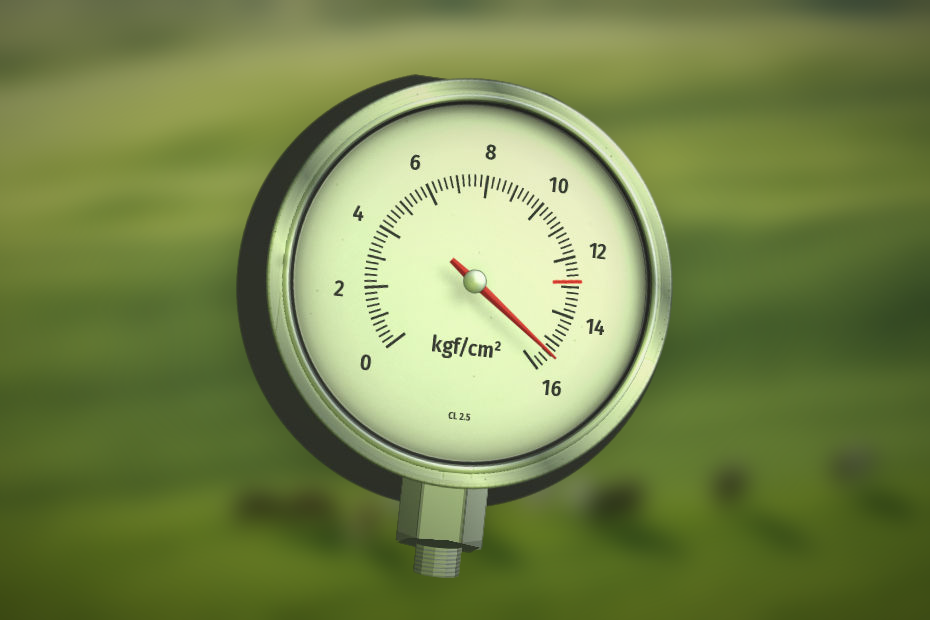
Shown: 15.4 (kg/cm²)
